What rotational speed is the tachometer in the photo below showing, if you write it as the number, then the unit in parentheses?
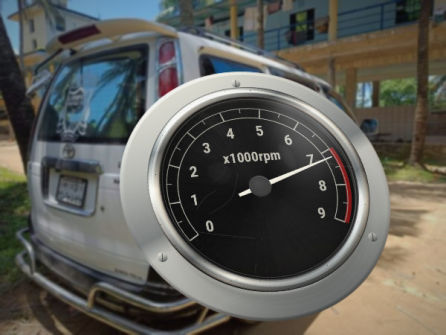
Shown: 7250 (rpm)
